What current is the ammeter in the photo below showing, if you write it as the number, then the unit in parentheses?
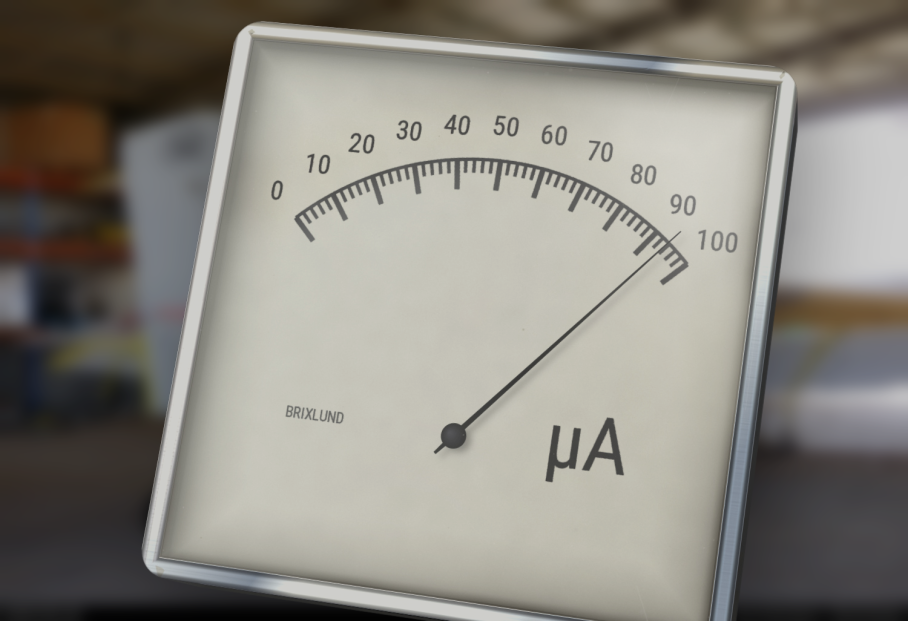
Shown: 94 (µA)
